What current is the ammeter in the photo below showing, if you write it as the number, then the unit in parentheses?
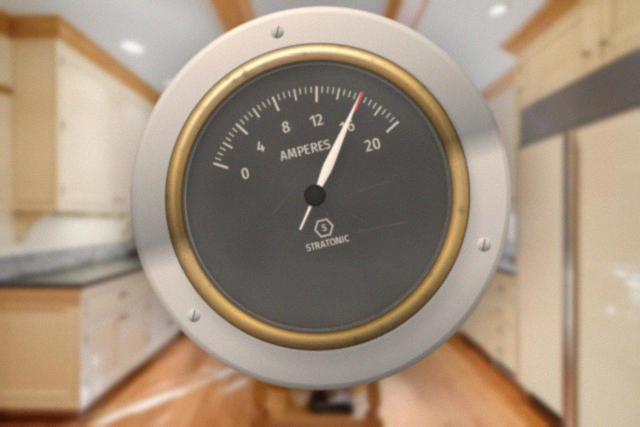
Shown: 16 (A)
